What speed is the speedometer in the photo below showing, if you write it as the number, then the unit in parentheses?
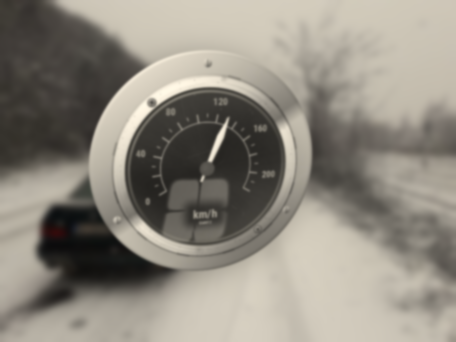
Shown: 130 (km/h)
